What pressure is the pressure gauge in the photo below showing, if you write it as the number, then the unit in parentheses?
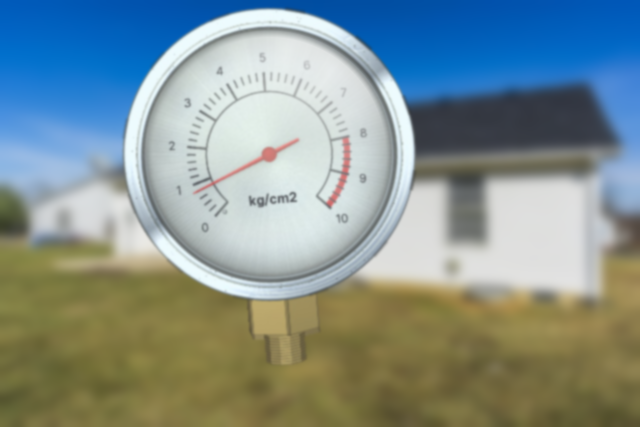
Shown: 0.8 (kg/cm²)
